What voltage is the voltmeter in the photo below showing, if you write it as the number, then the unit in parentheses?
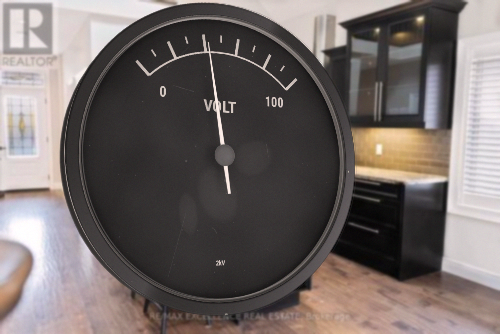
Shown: 40 (V)
